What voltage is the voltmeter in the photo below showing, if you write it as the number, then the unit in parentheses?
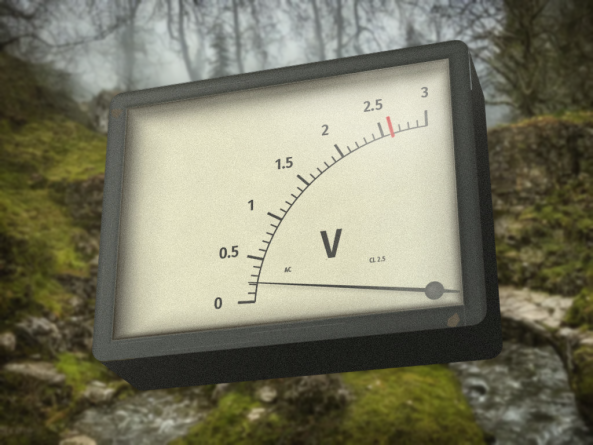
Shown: 0.2 (V)
